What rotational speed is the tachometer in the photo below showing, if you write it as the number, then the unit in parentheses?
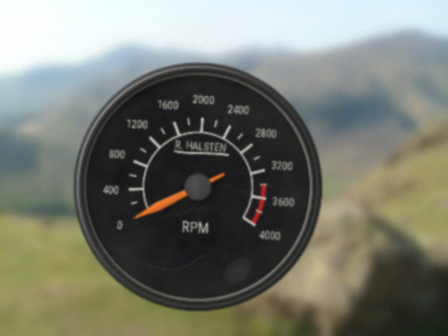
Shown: 0 (rpm)
